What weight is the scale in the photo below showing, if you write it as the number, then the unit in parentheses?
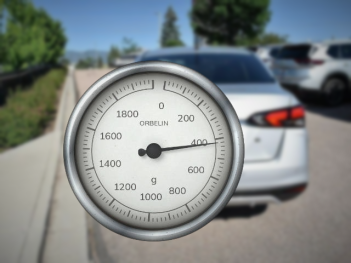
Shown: 420 (g)
